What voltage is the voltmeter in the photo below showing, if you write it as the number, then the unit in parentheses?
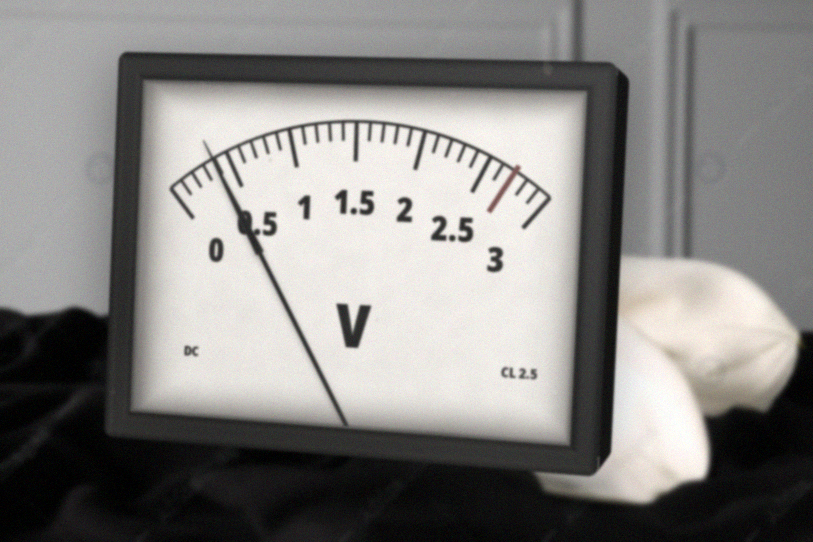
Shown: 0.4 (V)
